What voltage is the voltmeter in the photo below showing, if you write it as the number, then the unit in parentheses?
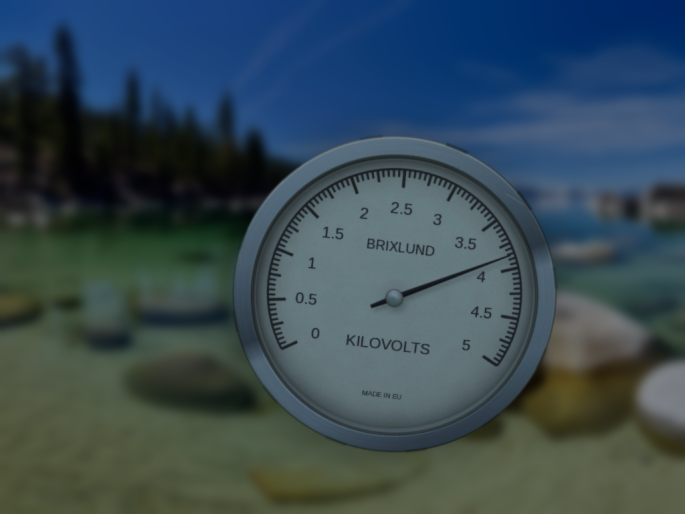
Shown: 3.85 (kV)
